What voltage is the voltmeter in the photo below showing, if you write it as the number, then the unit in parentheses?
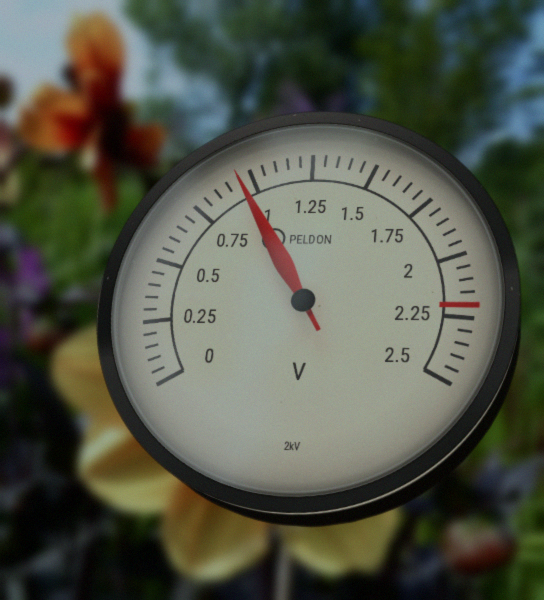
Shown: 0.95 (V)
